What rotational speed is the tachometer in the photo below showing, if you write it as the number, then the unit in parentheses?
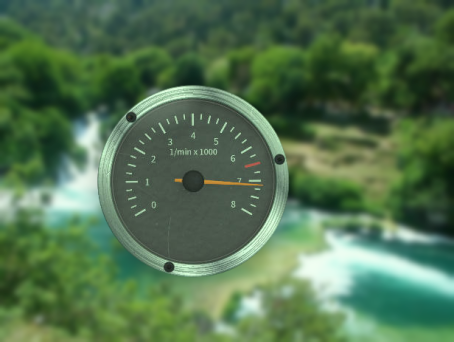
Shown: 7125 (rpm)
